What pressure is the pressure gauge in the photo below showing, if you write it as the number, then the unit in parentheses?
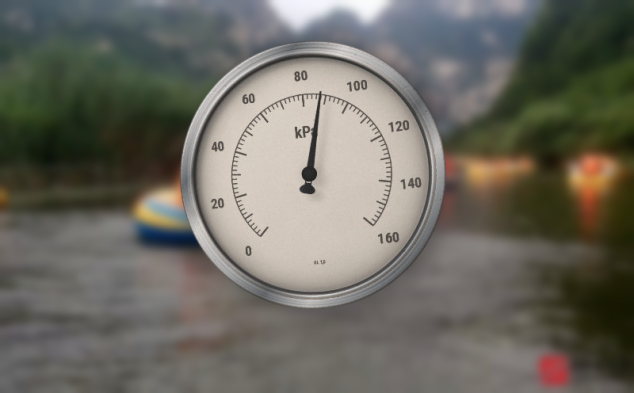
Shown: 88 (kPa)
